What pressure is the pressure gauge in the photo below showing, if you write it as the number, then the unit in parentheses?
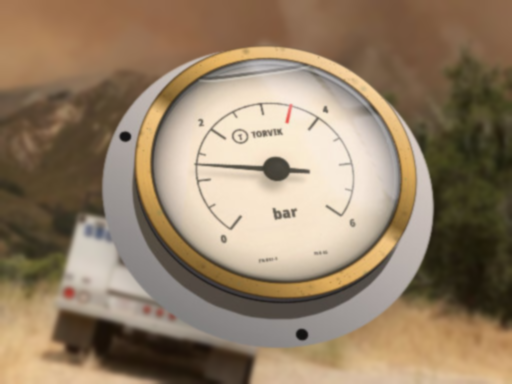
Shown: 1.25 (bar)
